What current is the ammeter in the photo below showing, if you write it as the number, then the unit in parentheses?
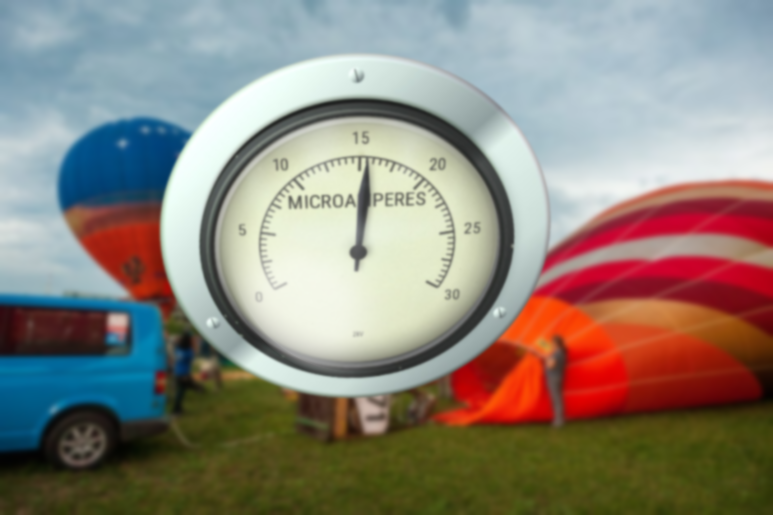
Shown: 15.5 (µA)
